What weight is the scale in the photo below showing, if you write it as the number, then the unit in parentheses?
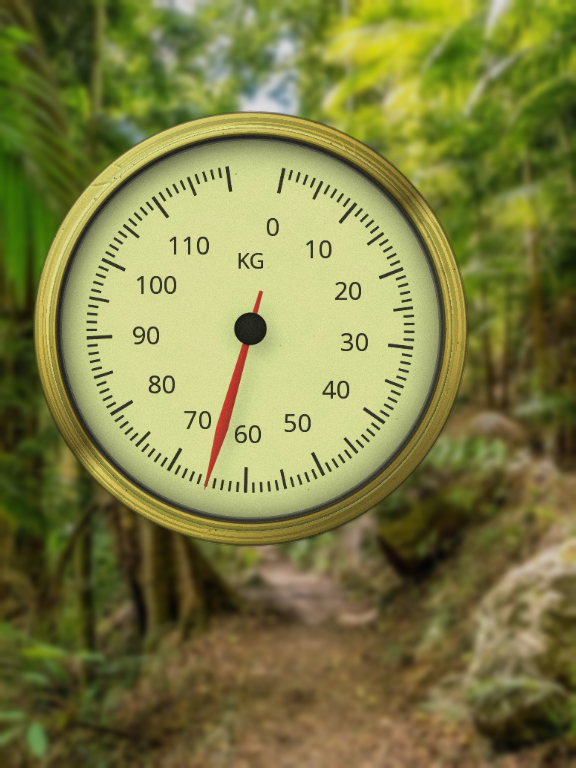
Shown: 65 (kg)
